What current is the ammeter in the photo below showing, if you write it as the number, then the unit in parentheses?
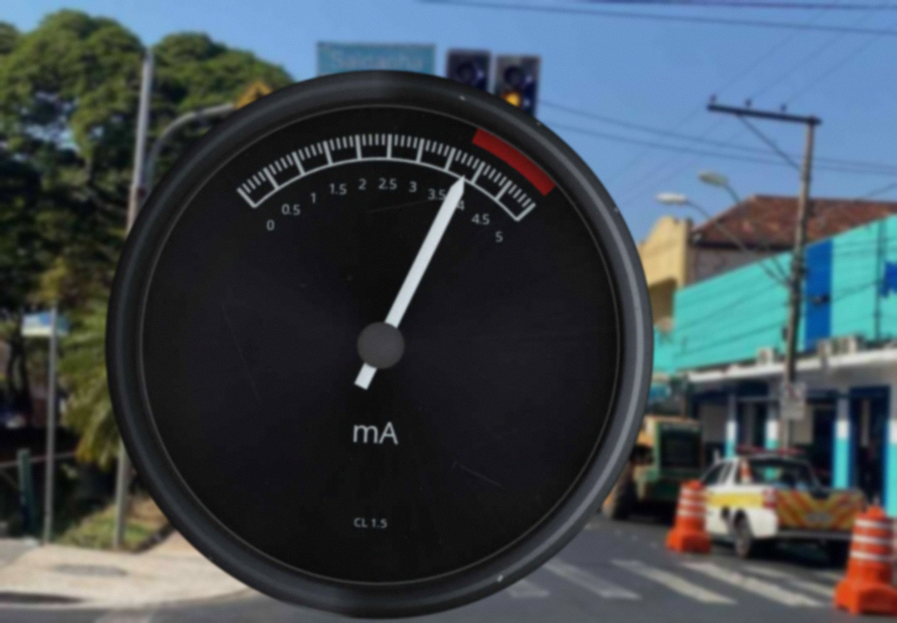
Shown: 3.8 (mA)
